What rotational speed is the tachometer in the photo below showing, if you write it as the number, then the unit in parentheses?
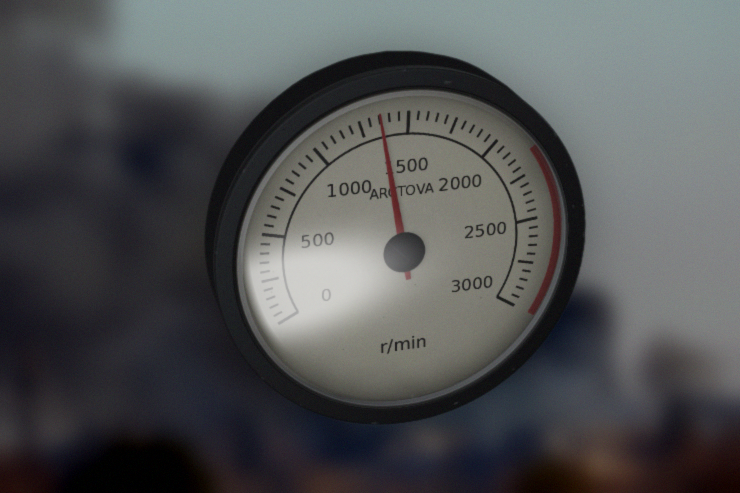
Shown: 1350 (rpm)
